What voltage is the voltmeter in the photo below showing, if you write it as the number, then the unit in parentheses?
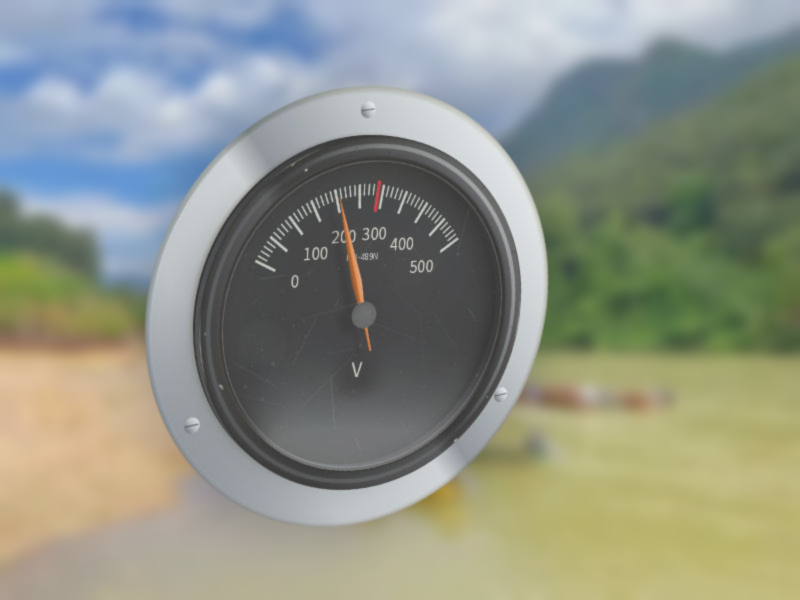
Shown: 200 (V)
